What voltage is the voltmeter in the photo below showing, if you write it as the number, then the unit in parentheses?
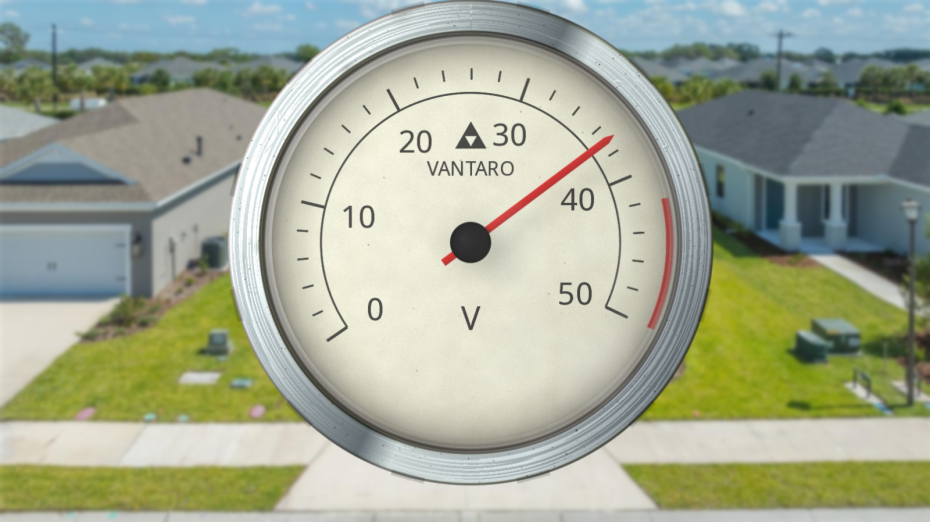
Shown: 37 (V)
